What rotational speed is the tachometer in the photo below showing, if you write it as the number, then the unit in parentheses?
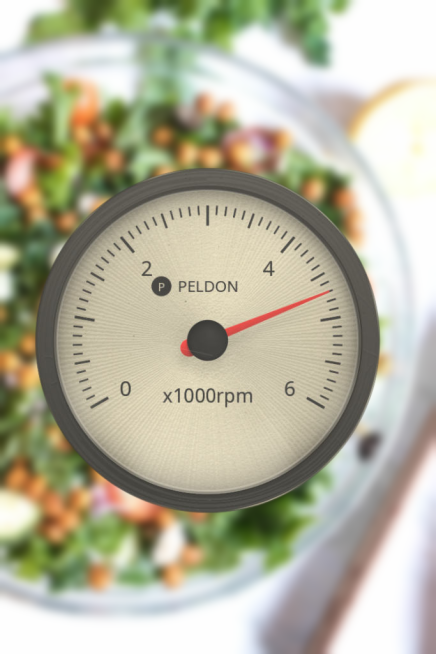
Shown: 4700 (rpm)
